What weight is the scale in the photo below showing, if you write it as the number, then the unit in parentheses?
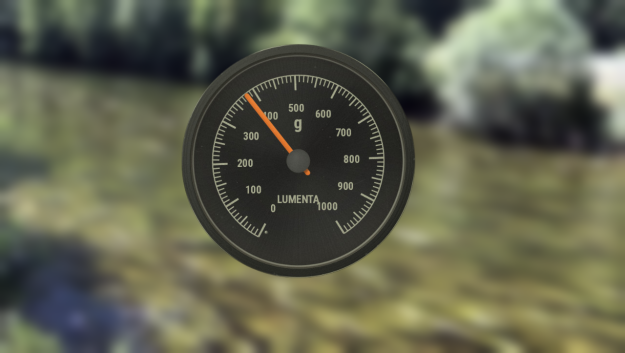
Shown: 380 (g)
